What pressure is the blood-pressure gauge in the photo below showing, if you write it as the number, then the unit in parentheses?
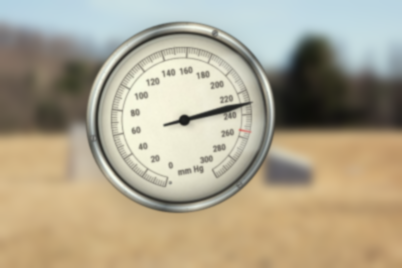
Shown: 230 (mmHg)
